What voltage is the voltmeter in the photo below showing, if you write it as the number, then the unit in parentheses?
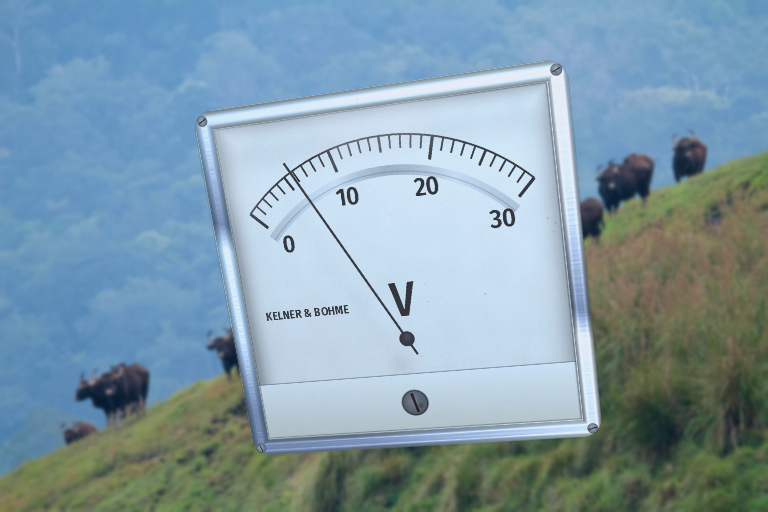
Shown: 6 (V)
